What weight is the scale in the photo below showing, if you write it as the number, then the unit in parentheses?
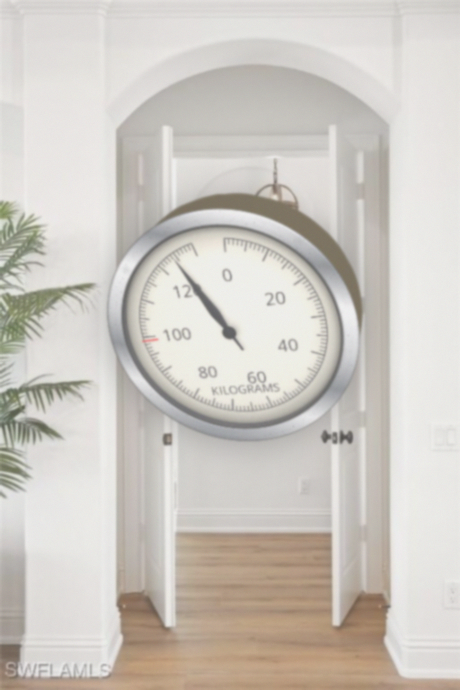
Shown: 125 (kg)
